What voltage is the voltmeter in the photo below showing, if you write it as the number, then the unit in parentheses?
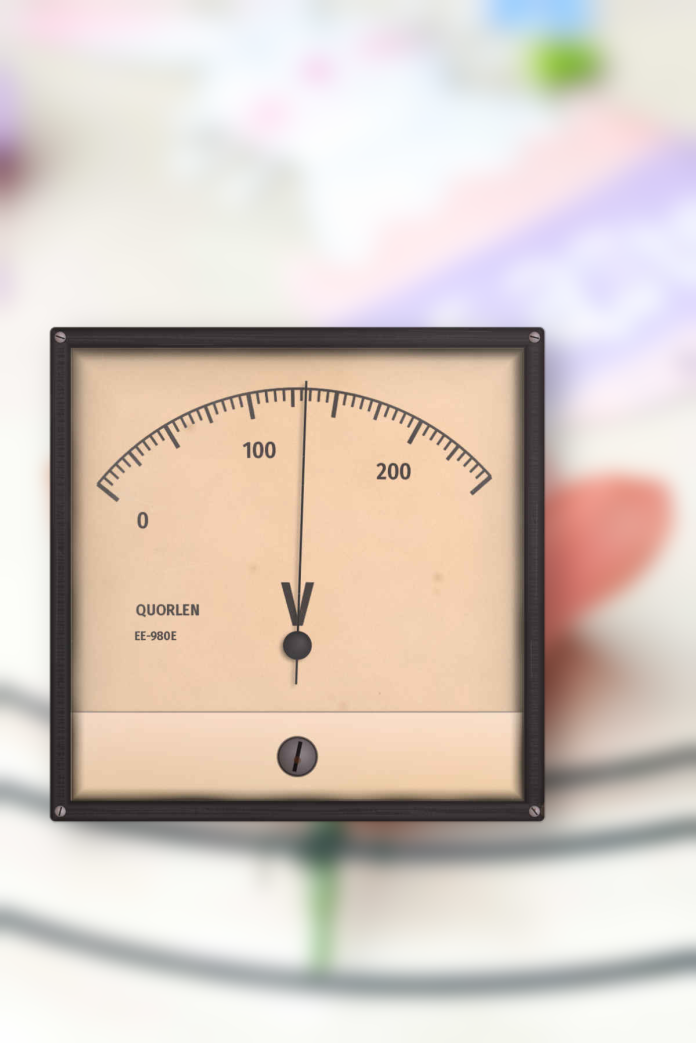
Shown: 132.5 (V)
